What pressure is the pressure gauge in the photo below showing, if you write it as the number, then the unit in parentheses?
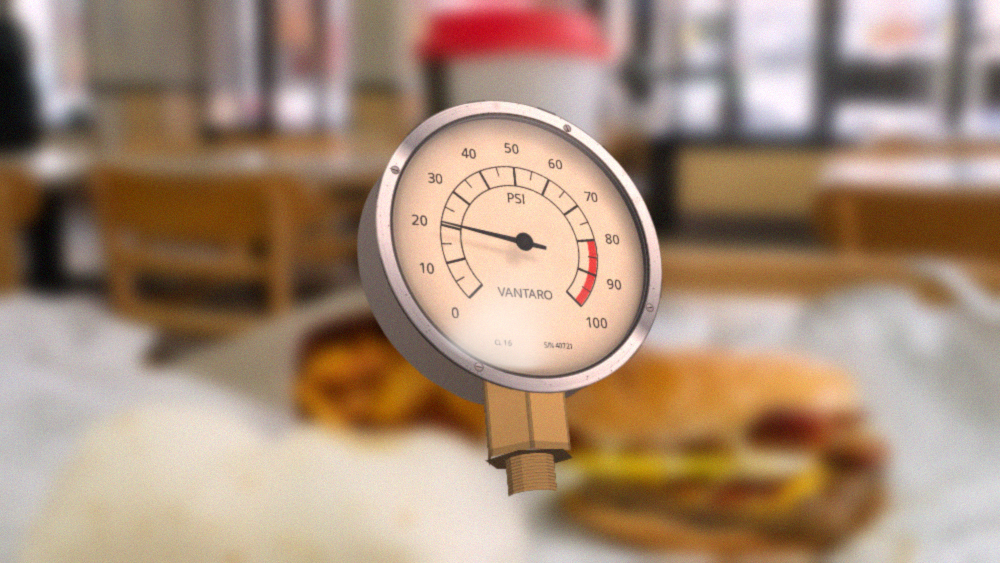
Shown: 20 (psi)
